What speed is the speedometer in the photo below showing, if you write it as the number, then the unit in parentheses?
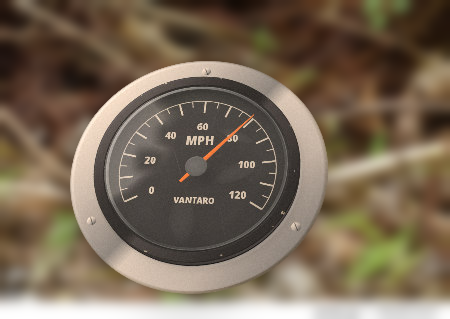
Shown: 80 (mph)
